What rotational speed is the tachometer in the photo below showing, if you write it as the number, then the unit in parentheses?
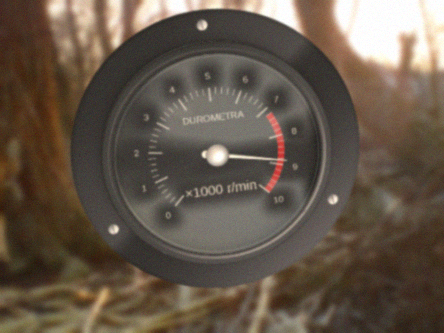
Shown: 8800 (rpm)
